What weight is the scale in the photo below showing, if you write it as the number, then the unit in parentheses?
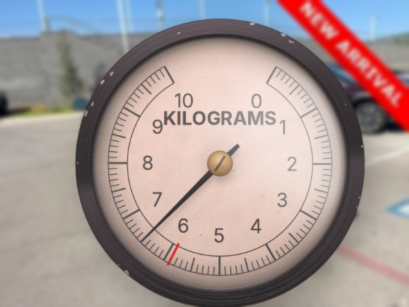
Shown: 6.5 (kg)
